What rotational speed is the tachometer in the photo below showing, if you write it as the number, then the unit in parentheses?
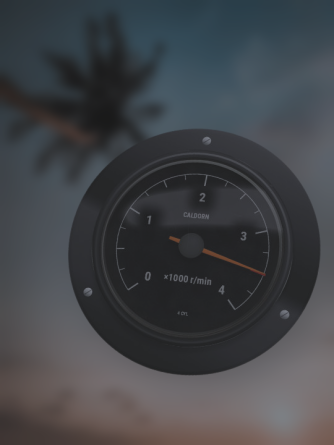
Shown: 3500 (rpm)
